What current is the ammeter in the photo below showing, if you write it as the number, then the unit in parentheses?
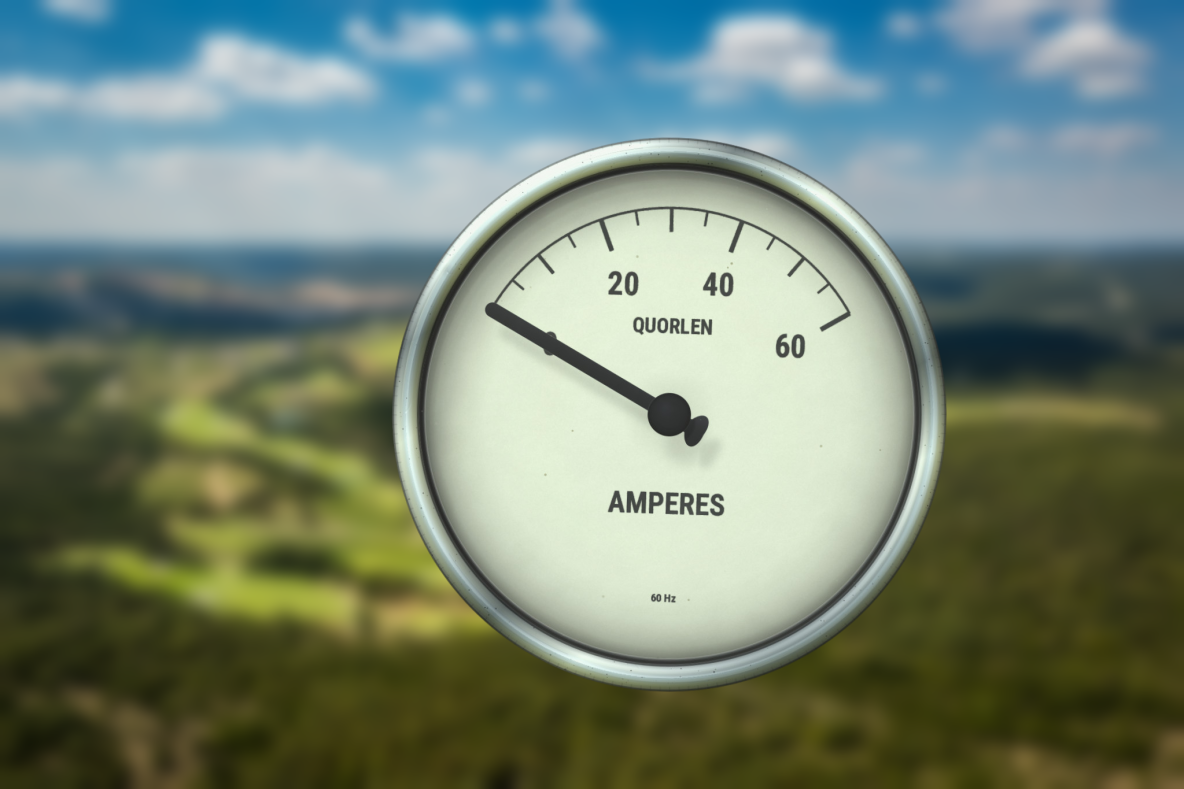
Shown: 0 (A)
